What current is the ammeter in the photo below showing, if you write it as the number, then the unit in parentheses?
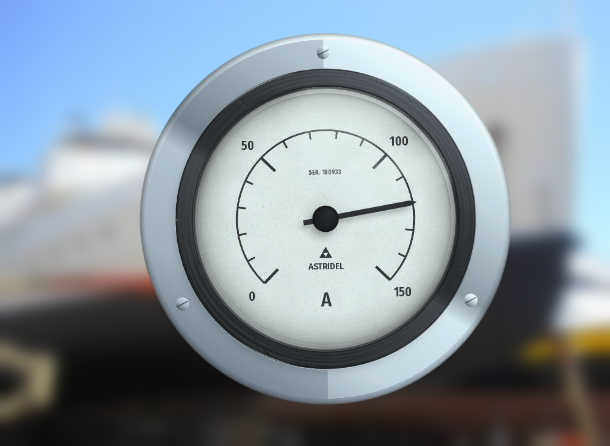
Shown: 120 (A)
